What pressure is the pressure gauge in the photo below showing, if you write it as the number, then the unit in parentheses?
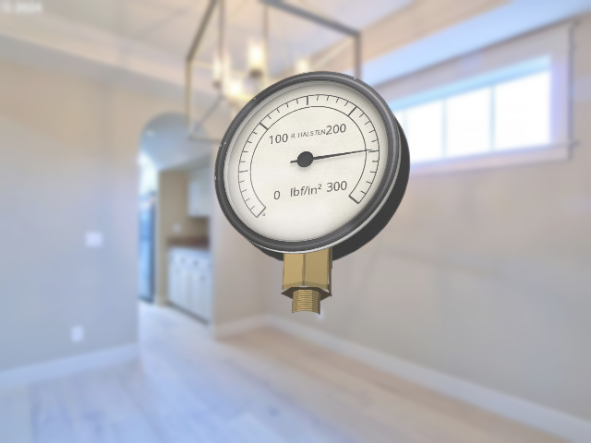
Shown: 250 (psi)
